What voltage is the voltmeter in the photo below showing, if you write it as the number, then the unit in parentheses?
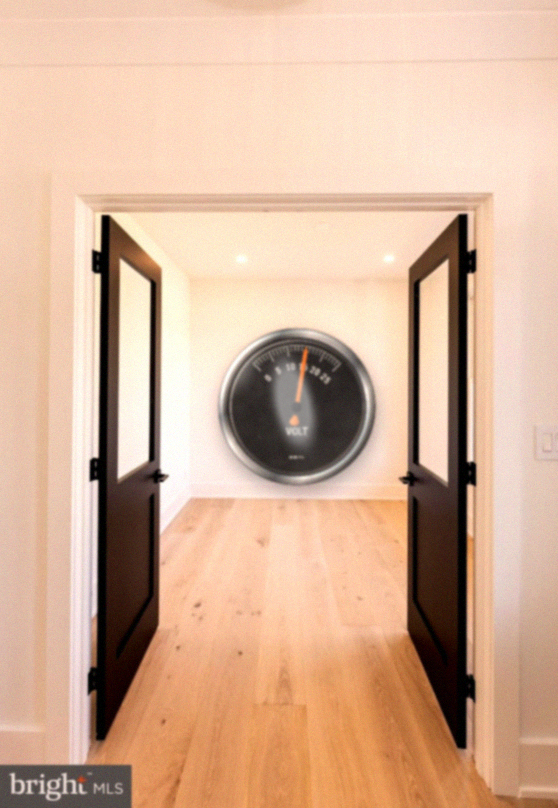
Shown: 15 (V)
